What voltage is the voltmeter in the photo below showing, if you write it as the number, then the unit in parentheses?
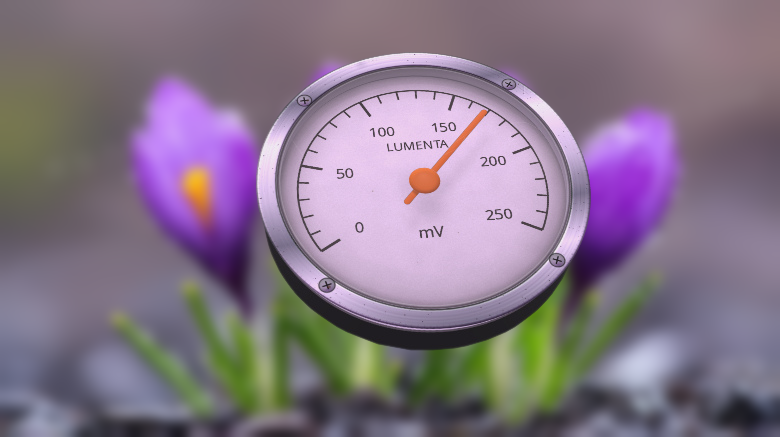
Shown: 170 (mV)
